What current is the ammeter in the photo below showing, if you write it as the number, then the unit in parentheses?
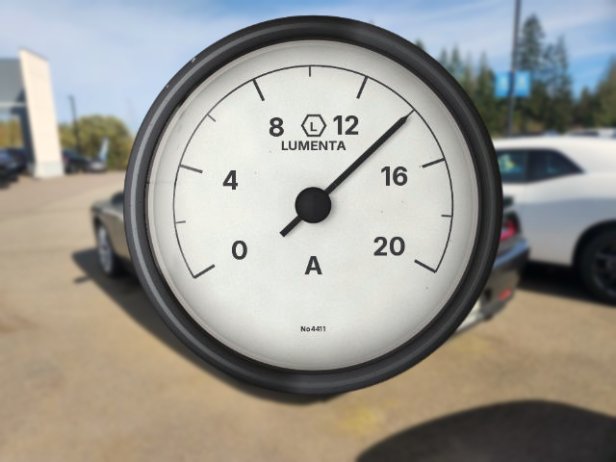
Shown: 14 (A)
